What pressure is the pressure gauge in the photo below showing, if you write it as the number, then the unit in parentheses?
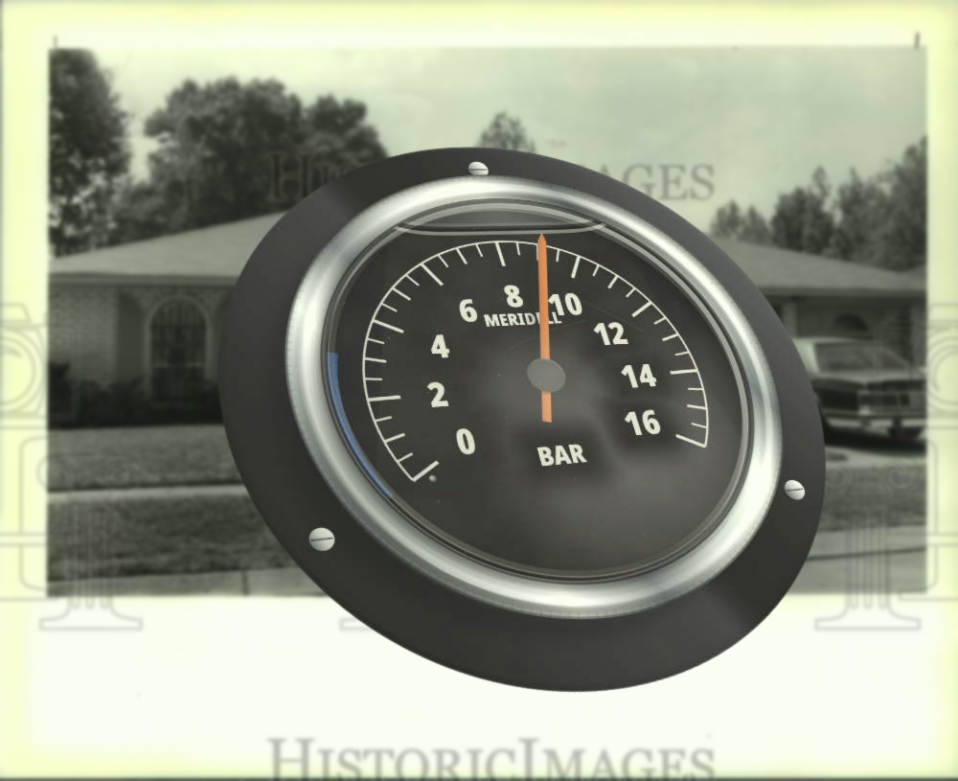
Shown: 9 (bar)
